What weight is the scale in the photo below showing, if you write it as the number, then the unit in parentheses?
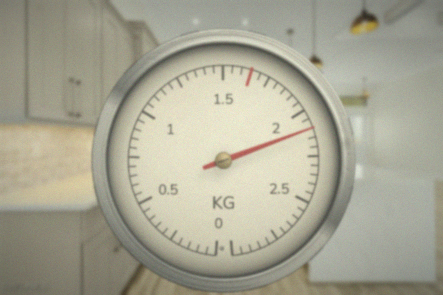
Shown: 2.1 (kg)
